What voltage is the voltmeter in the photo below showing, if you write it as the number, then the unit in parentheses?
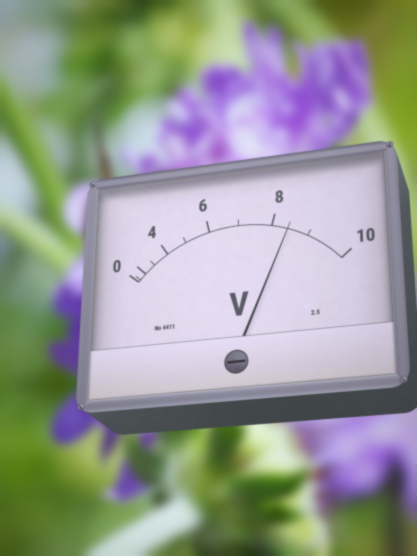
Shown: 8.5 (V)
